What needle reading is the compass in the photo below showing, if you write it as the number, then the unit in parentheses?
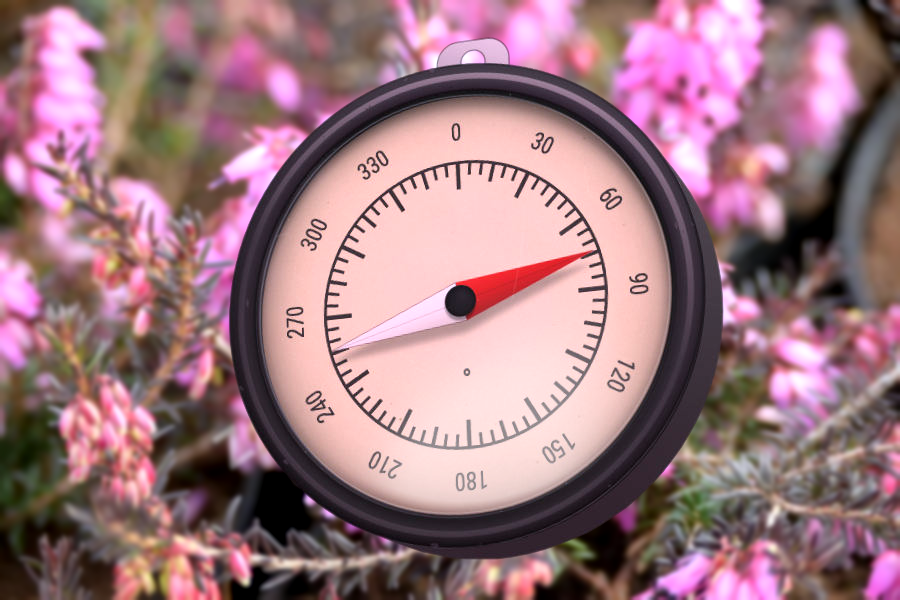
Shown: 75 (°)
